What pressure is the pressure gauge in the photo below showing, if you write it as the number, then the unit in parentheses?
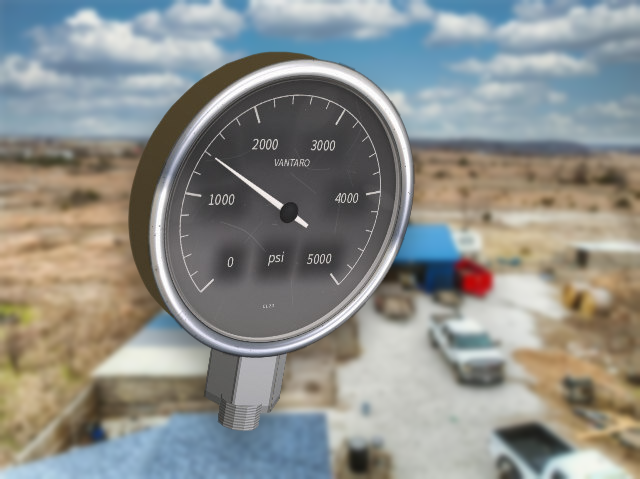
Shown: 1400 (psi)
